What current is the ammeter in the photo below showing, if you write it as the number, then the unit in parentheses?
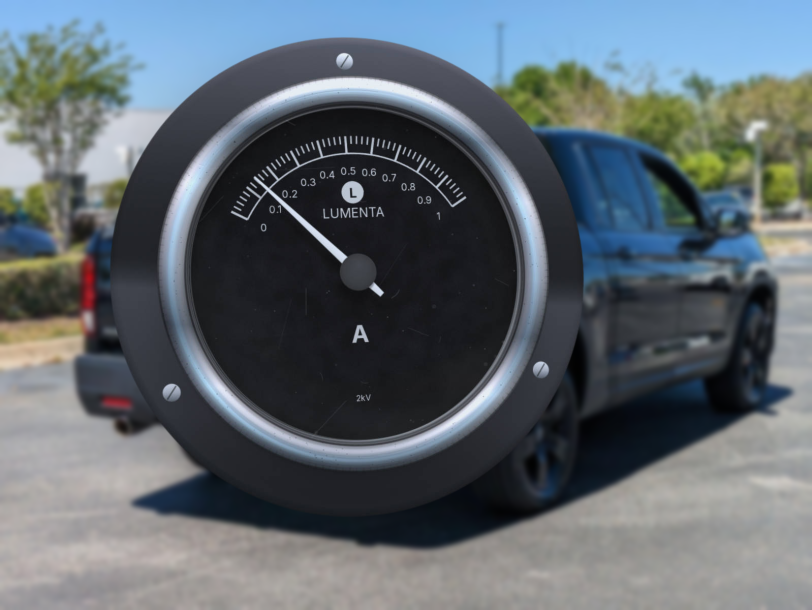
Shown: 0.14 (A)
